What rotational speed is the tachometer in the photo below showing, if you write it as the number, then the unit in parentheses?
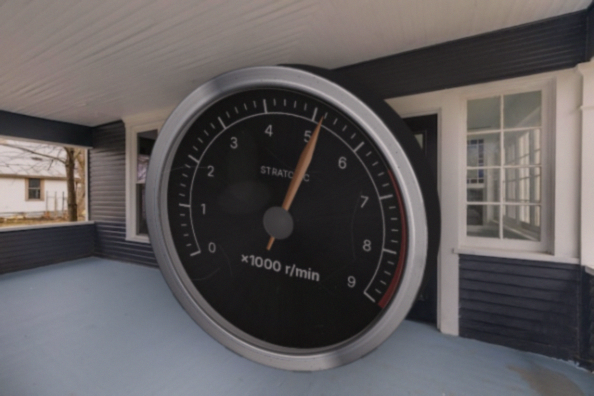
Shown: 5200 (rpm)
